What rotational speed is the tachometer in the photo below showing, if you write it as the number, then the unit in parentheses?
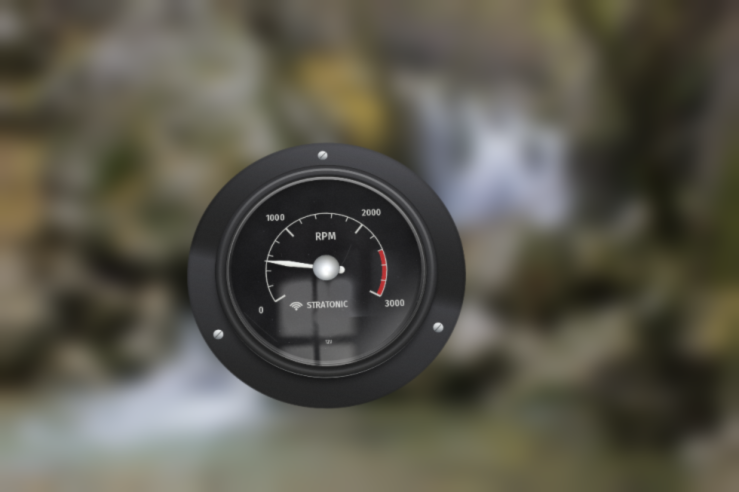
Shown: 500 (rpm)
